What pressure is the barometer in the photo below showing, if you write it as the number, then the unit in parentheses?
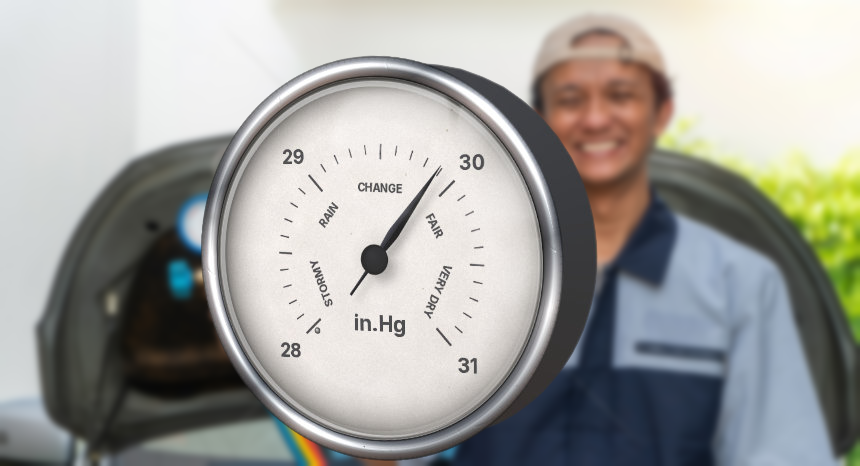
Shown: 29.9 (inHg)
